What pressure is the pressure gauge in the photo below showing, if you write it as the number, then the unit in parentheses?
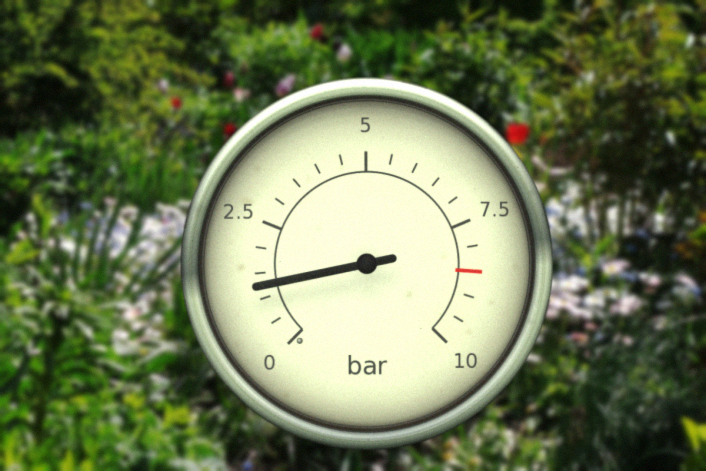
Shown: 1.25 (bar)
